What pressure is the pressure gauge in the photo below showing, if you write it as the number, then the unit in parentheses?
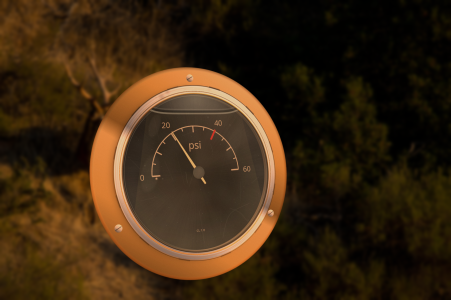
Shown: 20 (psi)
